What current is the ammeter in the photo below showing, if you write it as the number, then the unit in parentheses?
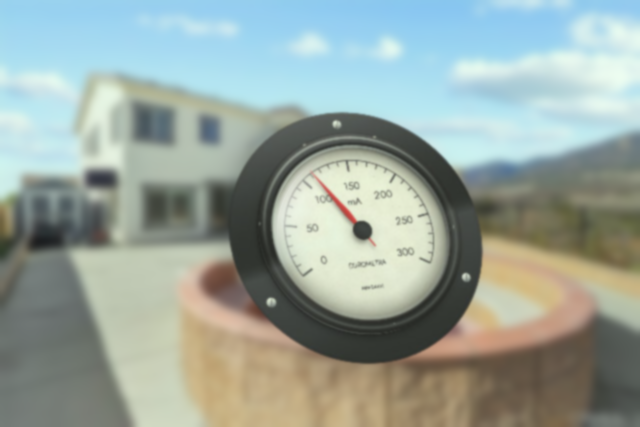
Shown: 110 (mA)
